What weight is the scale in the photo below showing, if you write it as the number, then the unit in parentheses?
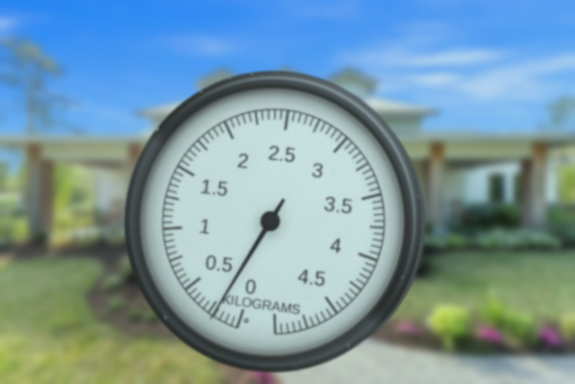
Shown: 0.2 (kg)
